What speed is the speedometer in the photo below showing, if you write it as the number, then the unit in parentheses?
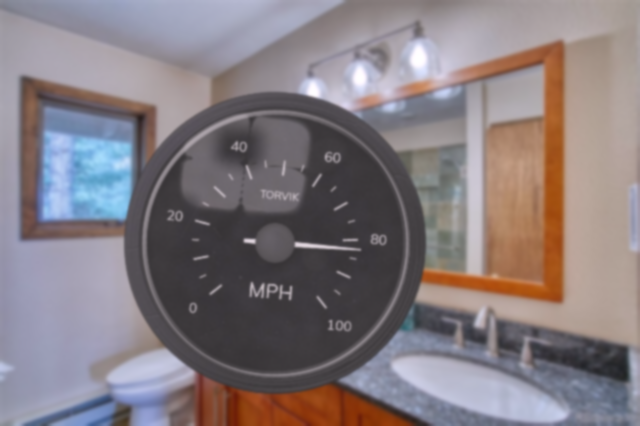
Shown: 82.5 (mph)
